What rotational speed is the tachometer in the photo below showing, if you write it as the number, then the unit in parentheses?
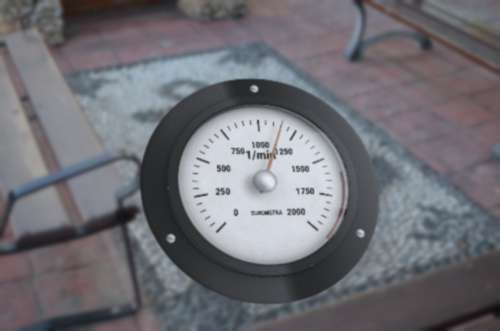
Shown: 1150 (rpm)
